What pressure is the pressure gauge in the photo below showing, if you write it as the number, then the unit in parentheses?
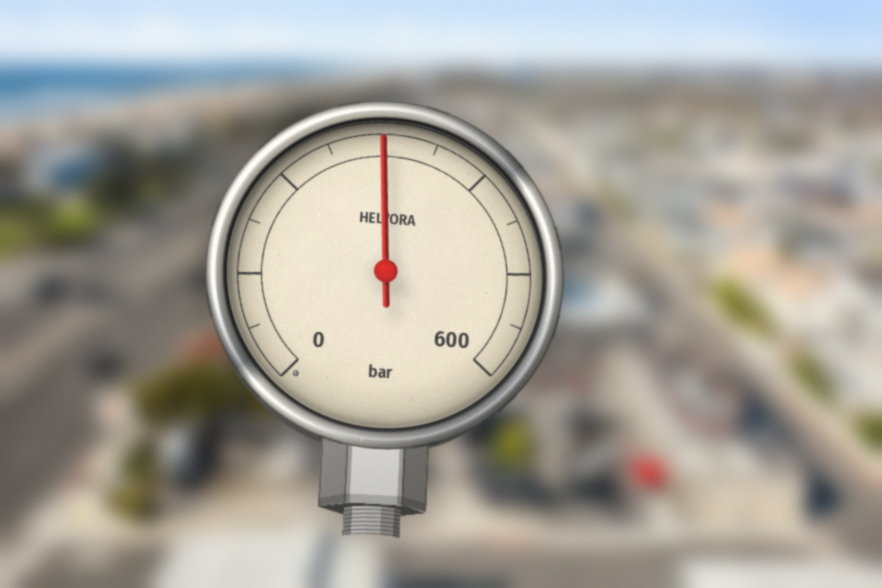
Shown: 300 (bar)
